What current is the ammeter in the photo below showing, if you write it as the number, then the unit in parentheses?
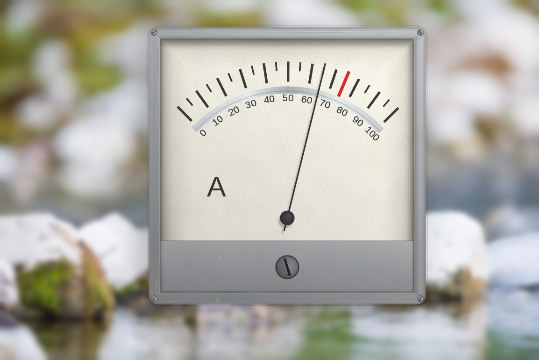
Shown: 65 (A)
